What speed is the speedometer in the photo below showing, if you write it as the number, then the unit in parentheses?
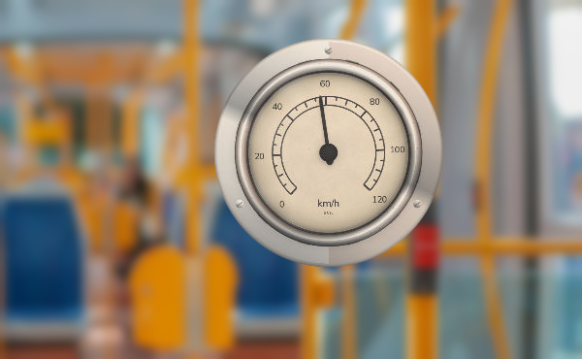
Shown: 57.5 (km/h)
